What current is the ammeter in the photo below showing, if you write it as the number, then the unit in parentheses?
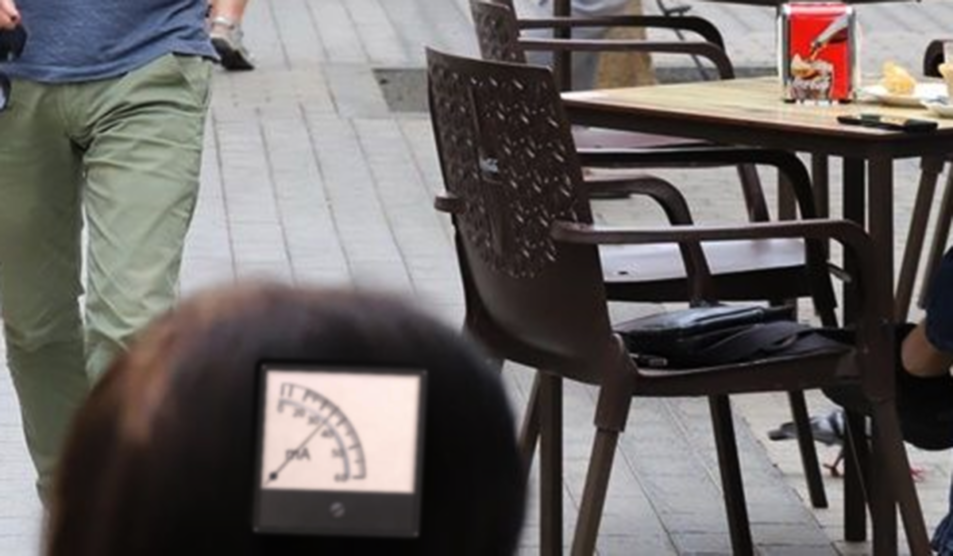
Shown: 35 (mA)
